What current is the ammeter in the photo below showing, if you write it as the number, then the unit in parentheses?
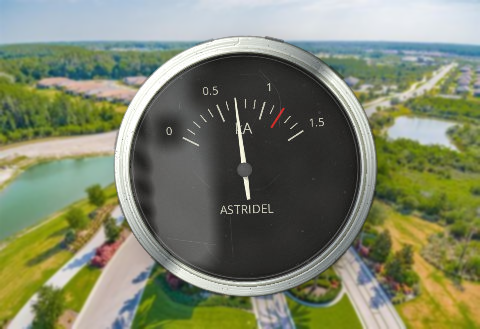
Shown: 0.7 (kA)
